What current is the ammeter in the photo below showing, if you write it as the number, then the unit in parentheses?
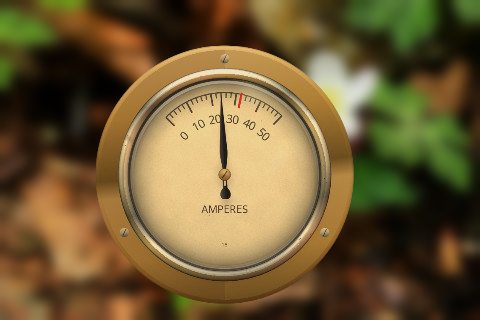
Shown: 24 (A)
